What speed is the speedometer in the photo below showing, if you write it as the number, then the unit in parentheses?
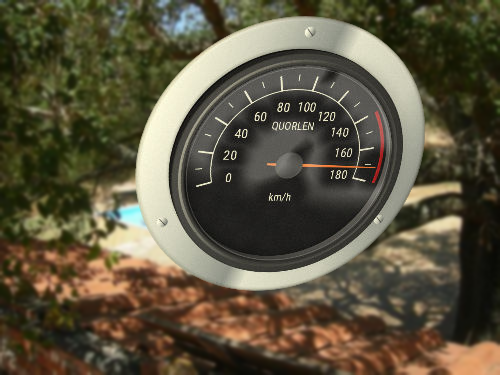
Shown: 170 (km/h)
